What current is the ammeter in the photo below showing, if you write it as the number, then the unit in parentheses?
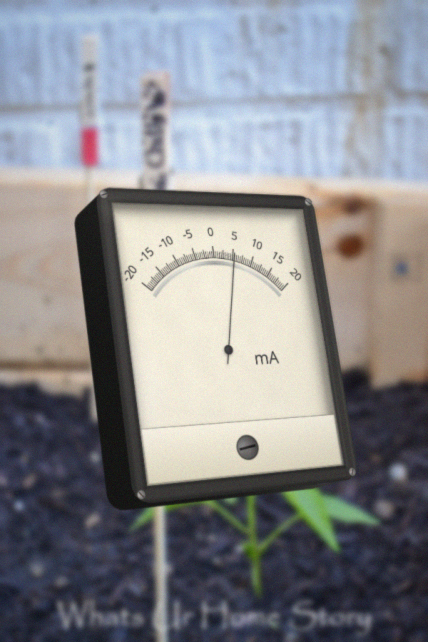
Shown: 5 (mA)
